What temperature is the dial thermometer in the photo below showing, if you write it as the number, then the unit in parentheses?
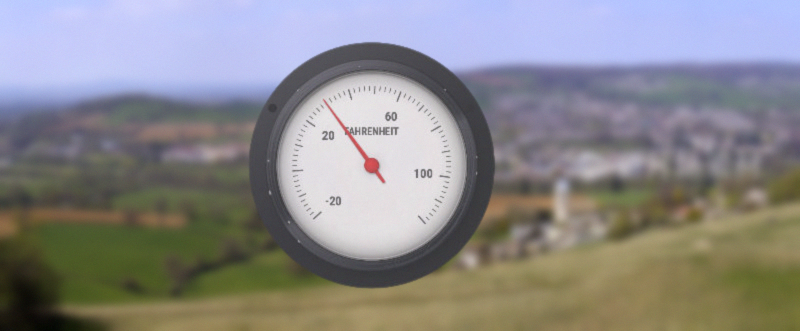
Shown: 30 (°F)
